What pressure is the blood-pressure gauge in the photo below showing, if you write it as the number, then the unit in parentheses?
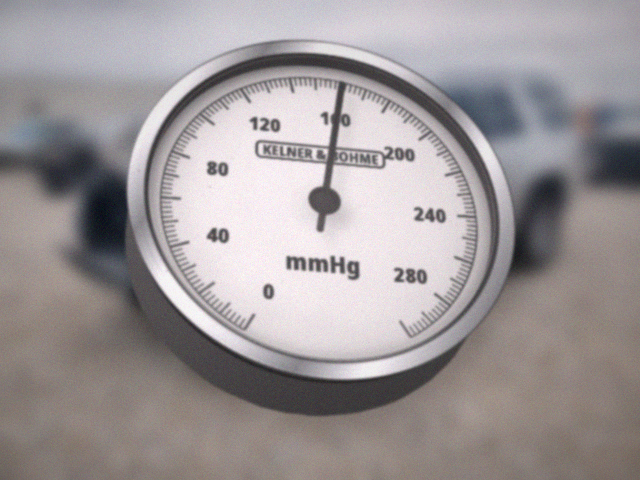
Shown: 160 (mmHg)
